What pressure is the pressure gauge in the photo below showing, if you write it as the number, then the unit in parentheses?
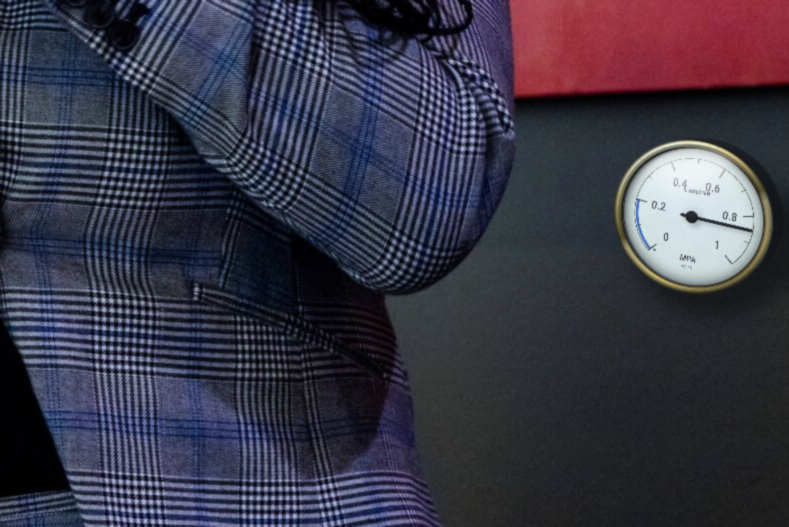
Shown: 0.85 (MPa)
